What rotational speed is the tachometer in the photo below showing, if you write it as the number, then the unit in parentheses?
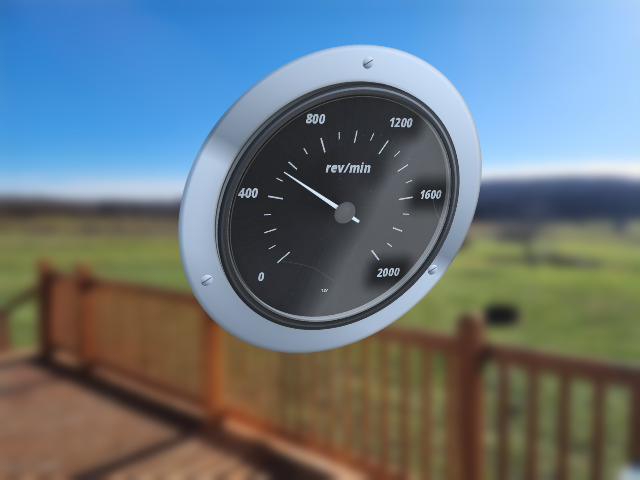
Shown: 550 (rpm)
